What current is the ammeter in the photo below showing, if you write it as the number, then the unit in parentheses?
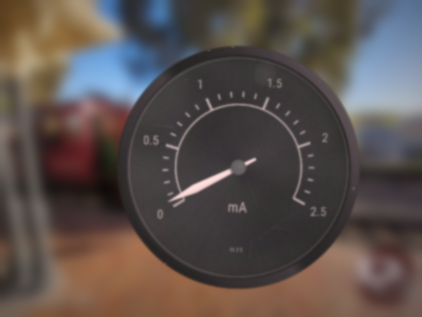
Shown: 0.05 (mA)
